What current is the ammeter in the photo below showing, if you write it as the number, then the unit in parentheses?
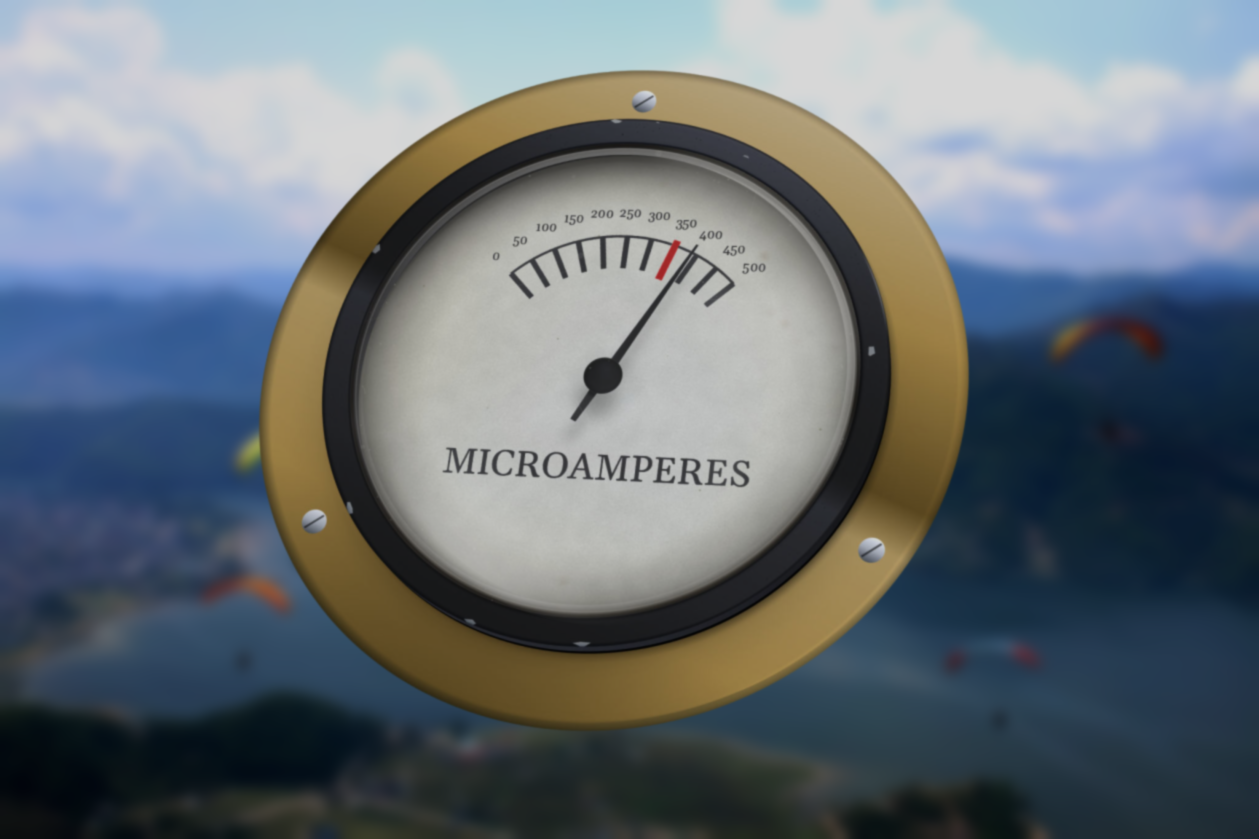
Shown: 400 (µA)
